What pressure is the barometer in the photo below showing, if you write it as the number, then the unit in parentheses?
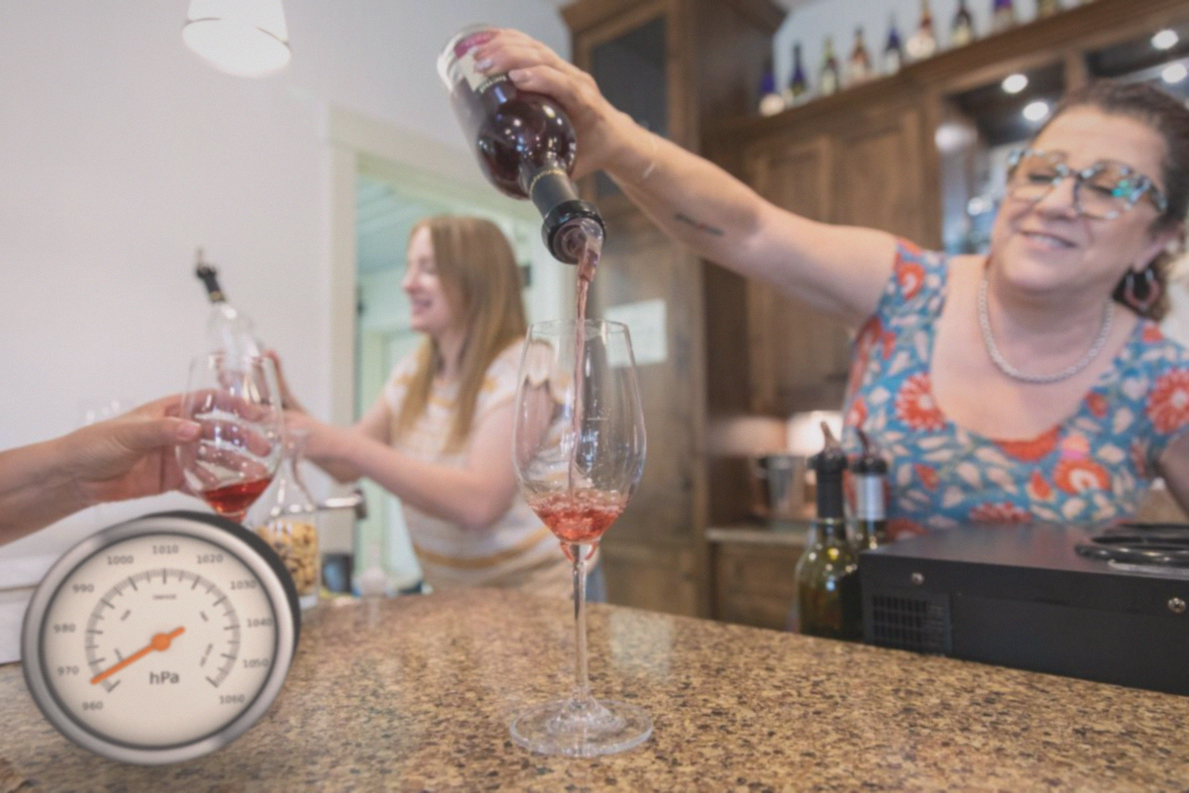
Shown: 965 (hPa)
